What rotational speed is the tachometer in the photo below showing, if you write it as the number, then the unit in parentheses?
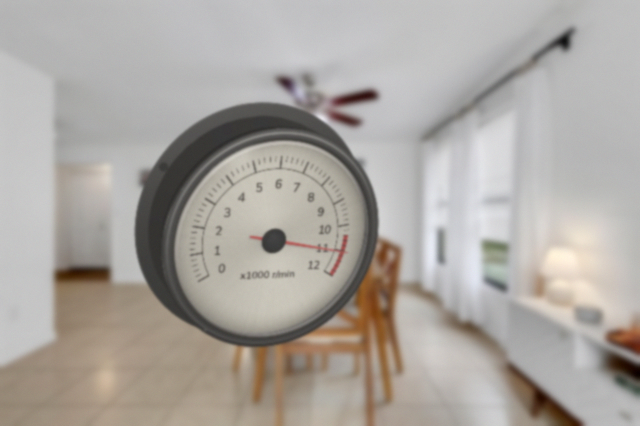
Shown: 11000 (rpm)
